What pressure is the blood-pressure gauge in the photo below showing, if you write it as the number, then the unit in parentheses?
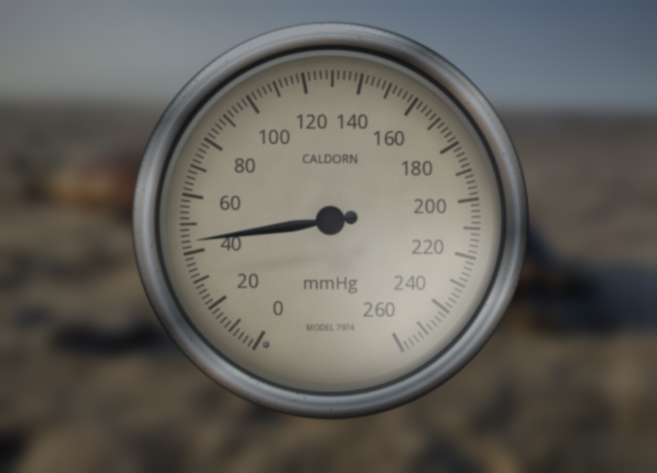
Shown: 44 (mmHg)
